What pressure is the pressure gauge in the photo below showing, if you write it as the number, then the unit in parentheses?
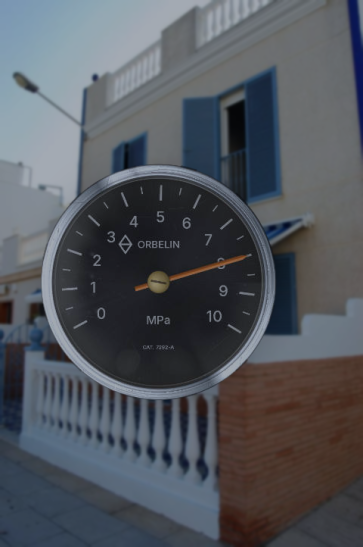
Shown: 8 (MPa)
